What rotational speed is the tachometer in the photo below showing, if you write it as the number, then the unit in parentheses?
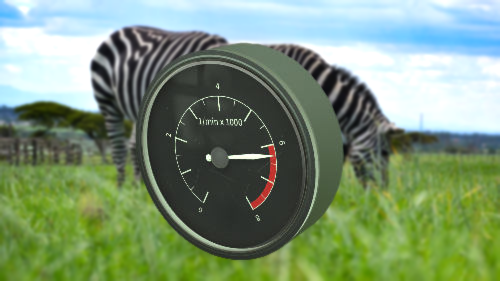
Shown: 6250 (rpm)
